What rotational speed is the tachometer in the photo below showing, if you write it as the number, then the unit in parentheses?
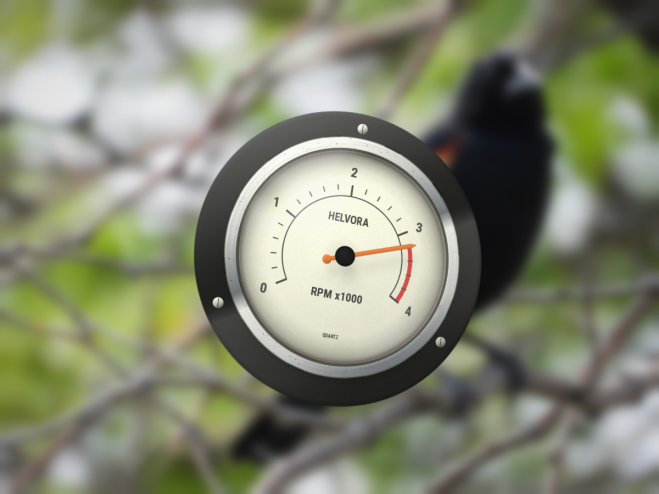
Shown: 3200 (rpm)
